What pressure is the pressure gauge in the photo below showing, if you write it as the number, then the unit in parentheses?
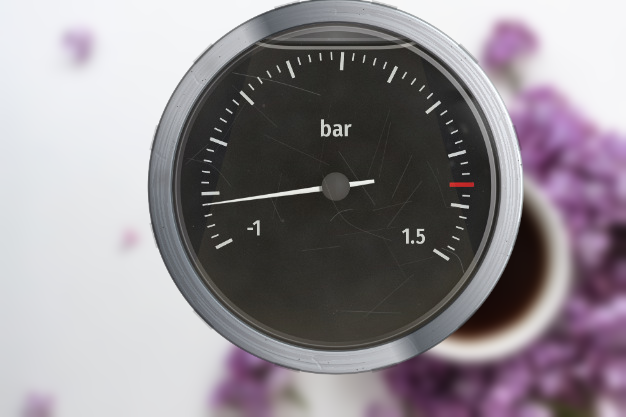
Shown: -0.8 (bar)
